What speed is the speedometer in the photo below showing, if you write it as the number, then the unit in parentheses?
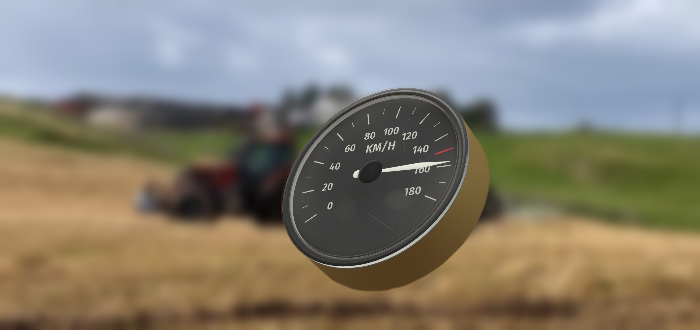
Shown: 160 (km/h)
